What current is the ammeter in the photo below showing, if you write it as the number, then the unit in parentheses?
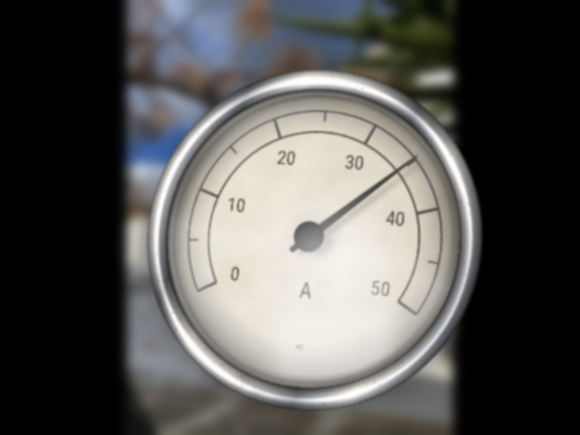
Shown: 35 (A)
